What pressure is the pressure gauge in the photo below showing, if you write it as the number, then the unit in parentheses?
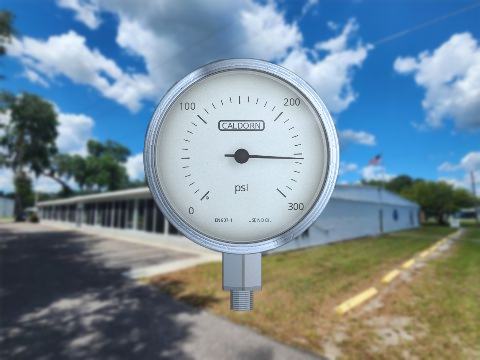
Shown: 255 (psi)
